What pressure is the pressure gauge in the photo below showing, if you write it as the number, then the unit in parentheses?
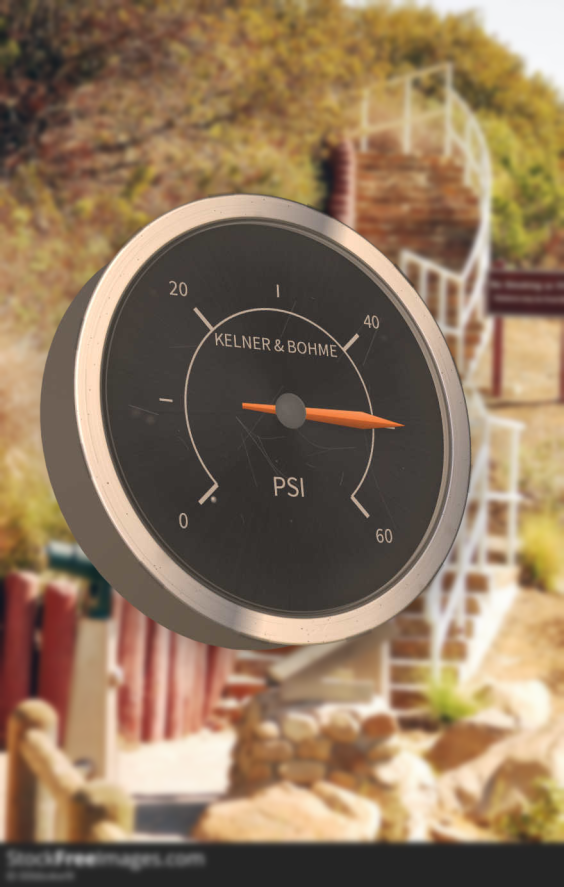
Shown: 50 (psi)
